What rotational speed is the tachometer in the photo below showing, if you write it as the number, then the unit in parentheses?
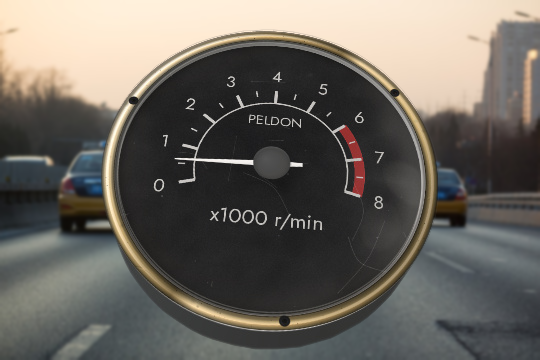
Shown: 500 (rpm)
